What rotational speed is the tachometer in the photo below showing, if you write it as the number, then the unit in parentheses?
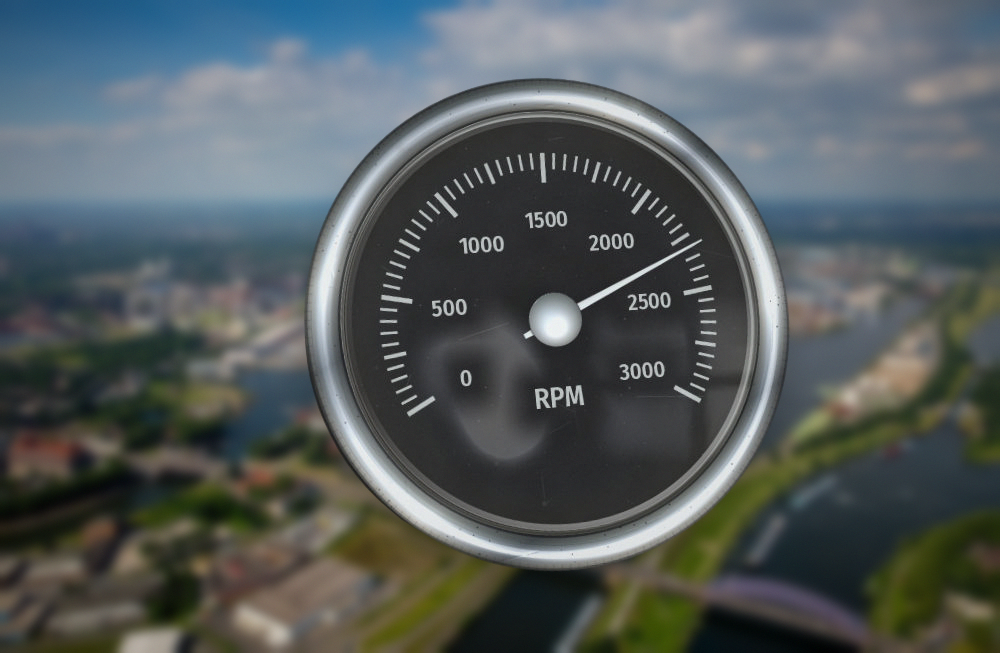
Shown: 2300 (rpm)
